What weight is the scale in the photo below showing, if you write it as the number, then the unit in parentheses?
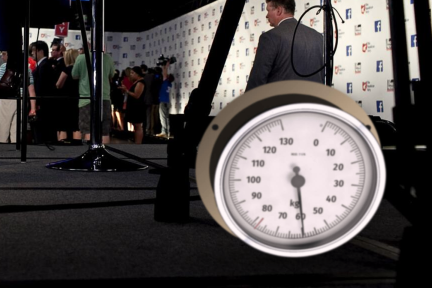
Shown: 60 (kg)
